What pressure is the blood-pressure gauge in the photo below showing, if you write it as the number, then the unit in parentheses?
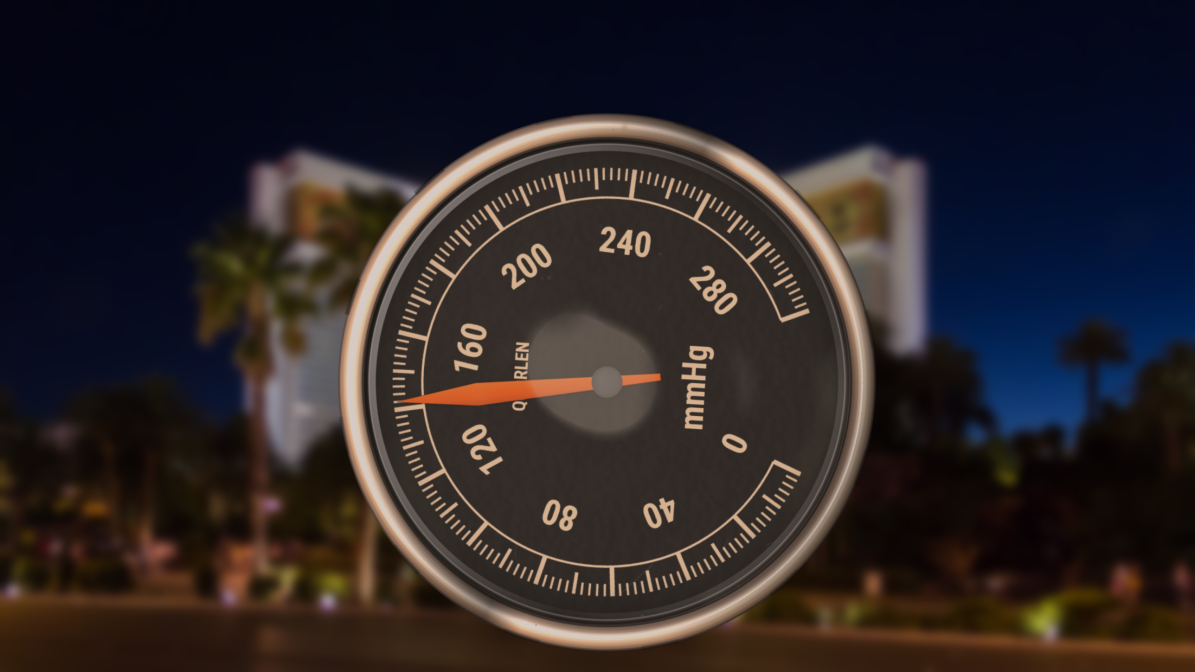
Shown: 142 (mmHg)
